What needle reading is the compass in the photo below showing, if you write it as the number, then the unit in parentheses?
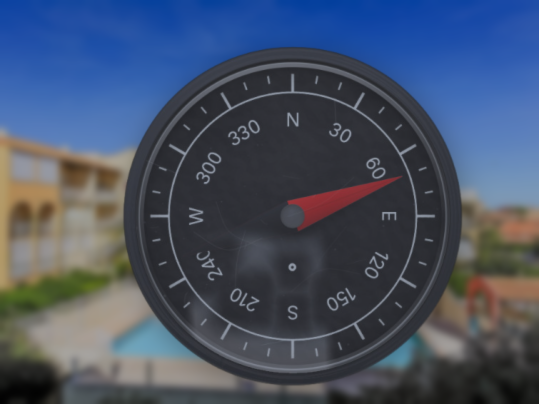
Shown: 70 (°)
